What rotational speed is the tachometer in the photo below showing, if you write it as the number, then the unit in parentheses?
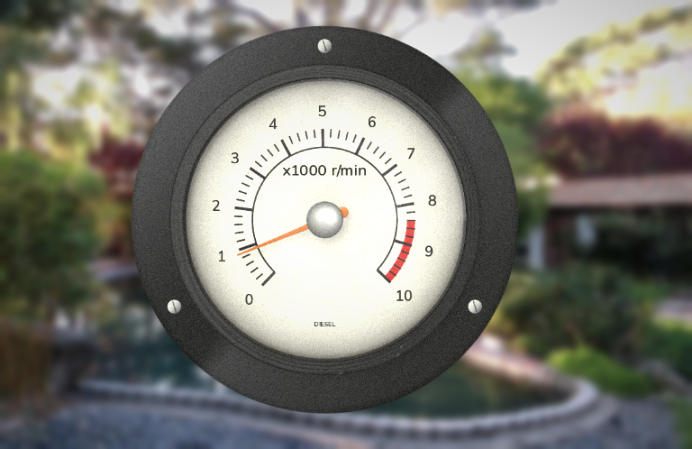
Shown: 900 (rpm)
